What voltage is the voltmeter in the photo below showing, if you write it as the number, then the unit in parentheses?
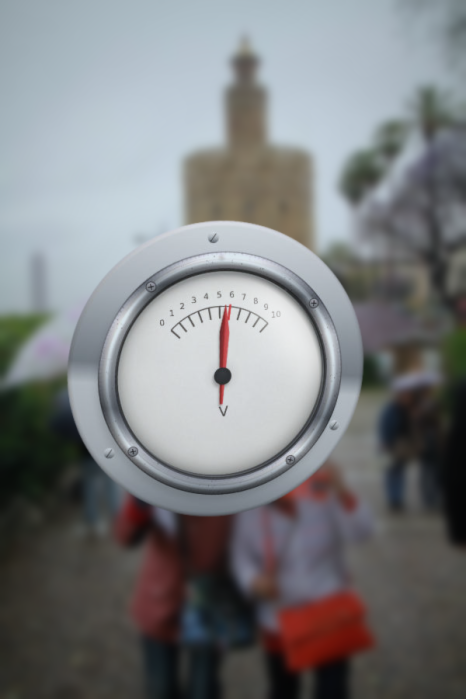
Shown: 5.5 (V)
